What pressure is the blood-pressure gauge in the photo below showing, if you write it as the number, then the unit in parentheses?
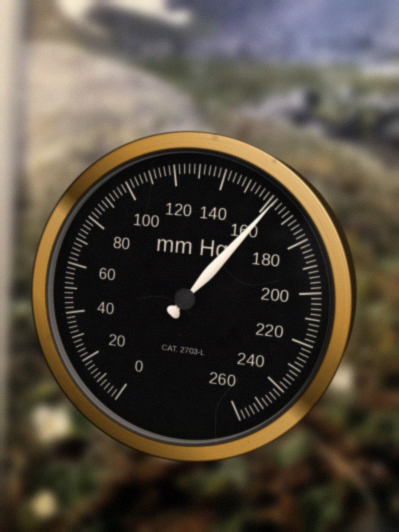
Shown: 162 (mmHg)
